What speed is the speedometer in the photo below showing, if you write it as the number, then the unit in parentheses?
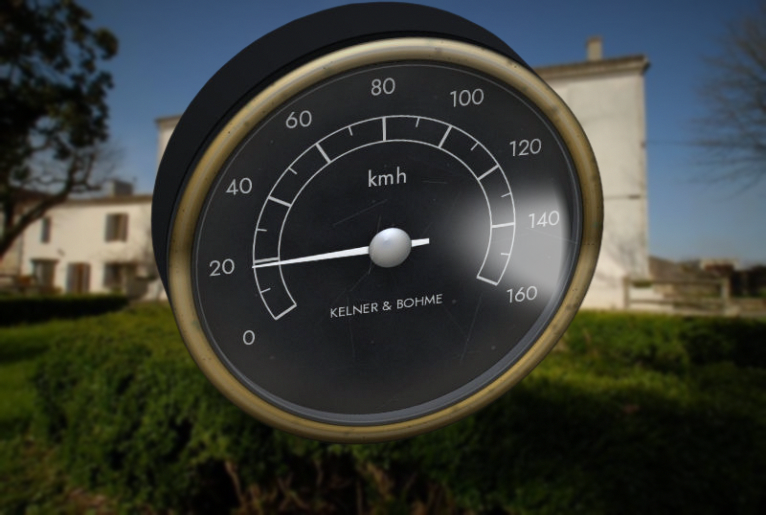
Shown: 20 (km/h)
